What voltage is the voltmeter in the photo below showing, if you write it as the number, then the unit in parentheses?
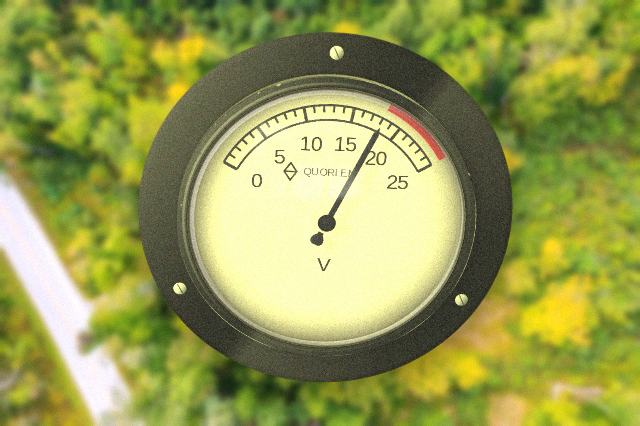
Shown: 18 (V)
